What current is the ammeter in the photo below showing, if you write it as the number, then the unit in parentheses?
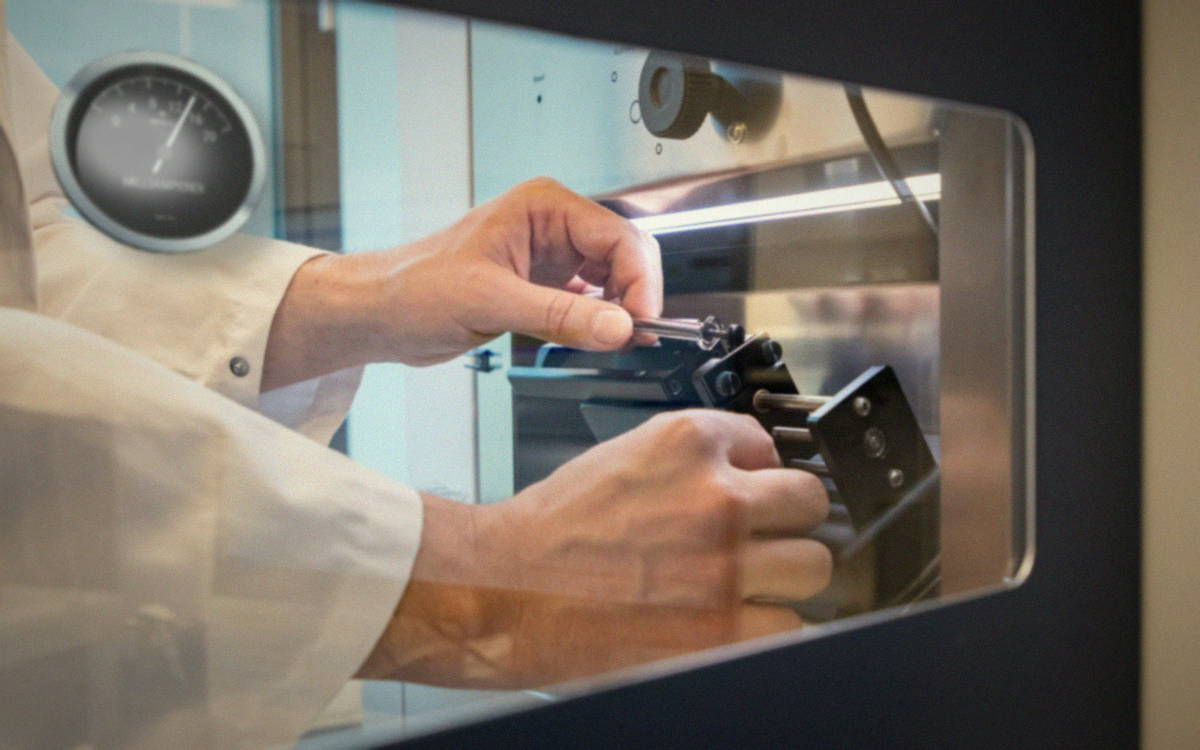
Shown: 14 (mA)
